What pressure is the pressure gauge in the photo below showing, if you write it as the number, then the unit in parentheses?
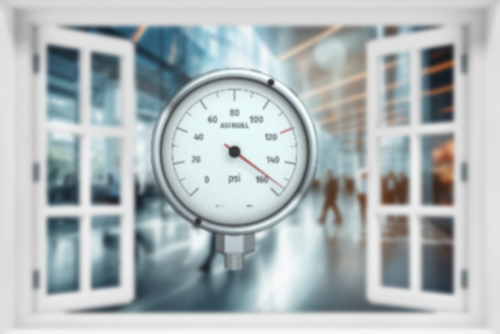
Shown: 155 (psi)
